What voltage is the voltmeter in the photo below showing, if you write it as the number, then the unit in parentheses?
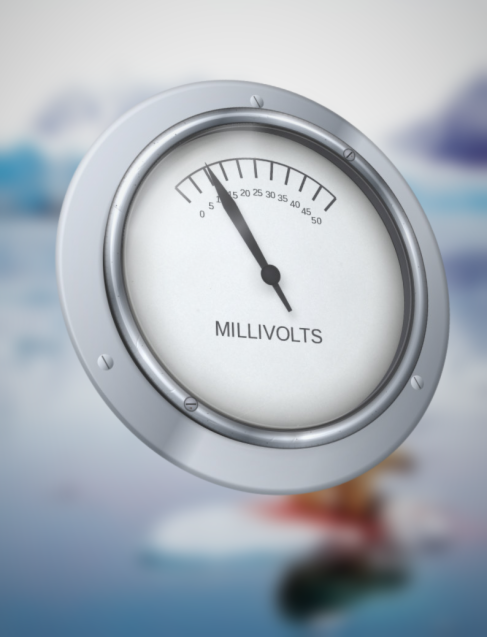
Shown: 10 (mV)
